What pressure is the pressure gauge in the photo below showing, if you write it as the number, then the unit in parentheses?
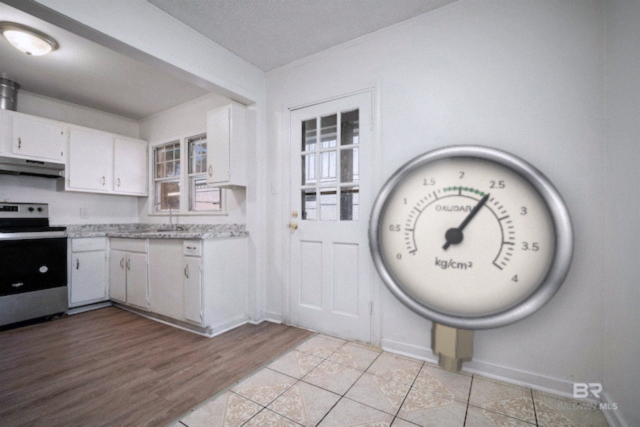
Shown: 2.5 (kg/cm²)
